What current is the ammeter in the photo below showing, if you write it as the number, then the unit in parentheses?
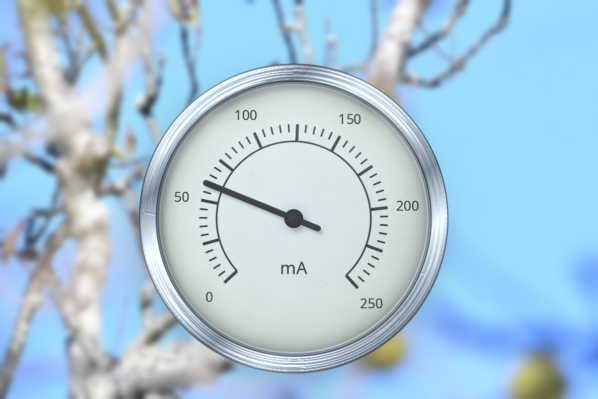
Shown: 60 (mA)
